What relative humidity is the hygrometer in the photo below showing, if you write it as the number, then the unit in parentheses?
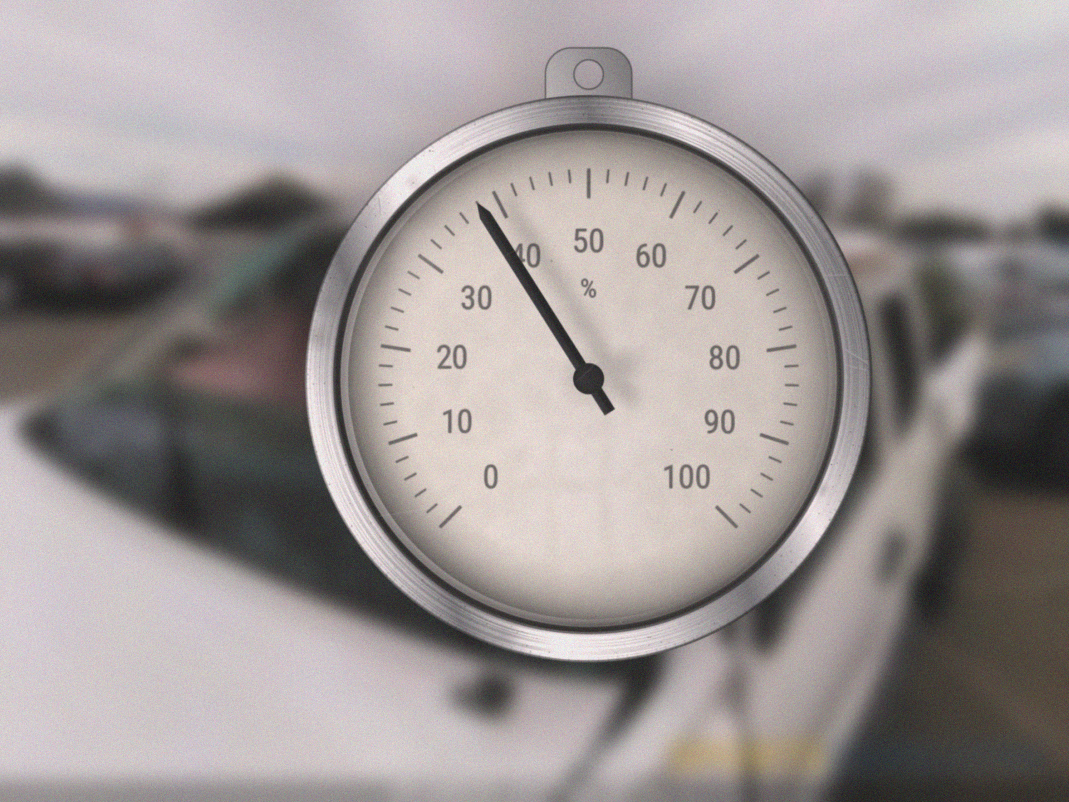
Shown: 38 (%)
